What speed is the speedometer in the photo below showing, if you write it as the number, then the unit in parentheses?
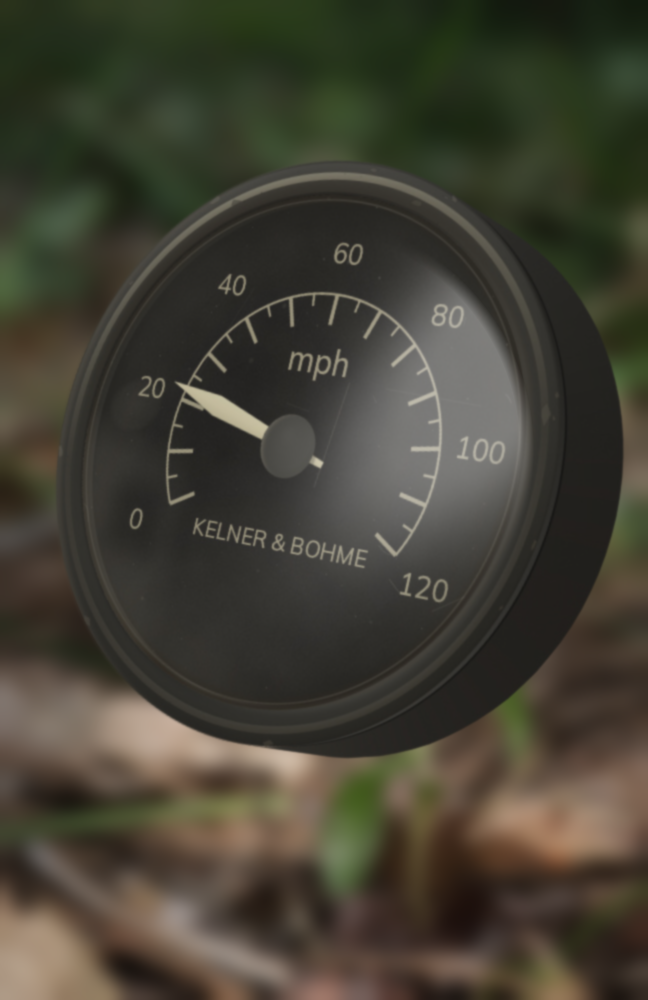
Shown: 22.5 (mph)
